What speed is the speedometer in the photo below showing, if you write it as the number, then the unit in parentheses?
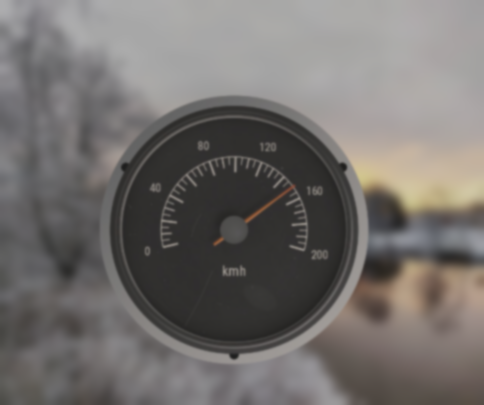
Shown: 150 (km/h)
